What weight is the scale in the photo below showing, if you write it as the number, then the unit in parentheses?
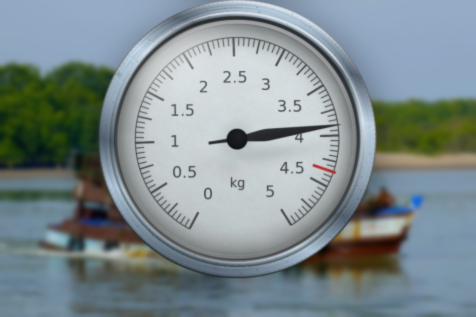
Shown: 3.9 (kg)
